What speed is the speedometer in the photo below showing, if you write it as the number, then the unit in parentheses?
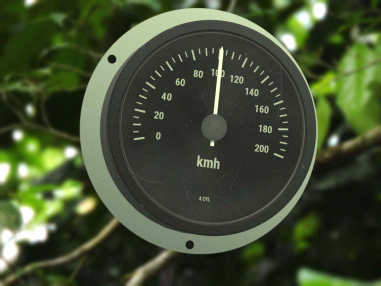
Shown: 100 (km/h)
